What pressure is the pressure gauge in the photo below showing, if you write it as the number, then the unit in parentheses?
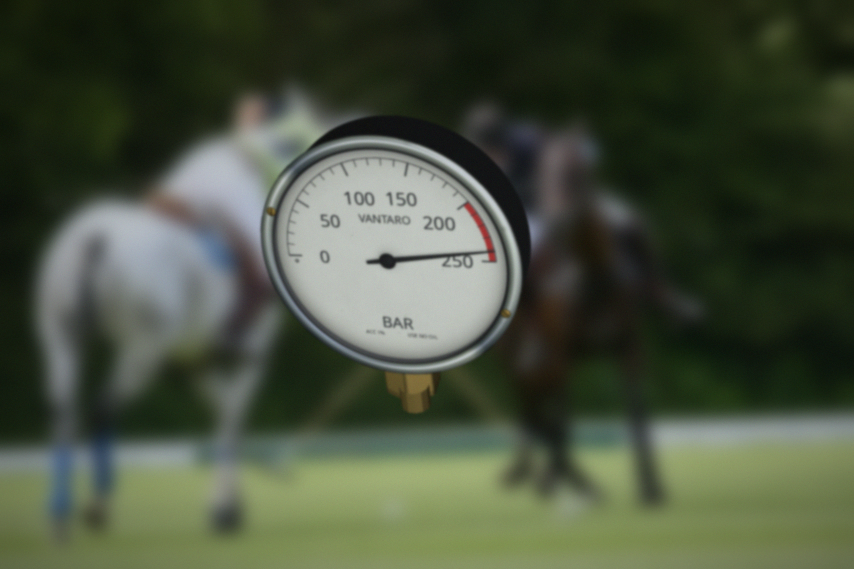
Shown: 240 (bar)
